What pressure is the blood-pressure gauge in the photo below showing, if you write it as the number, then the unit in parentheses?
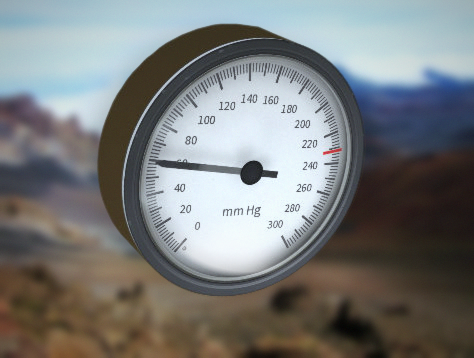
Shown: 60 (mmHg)
